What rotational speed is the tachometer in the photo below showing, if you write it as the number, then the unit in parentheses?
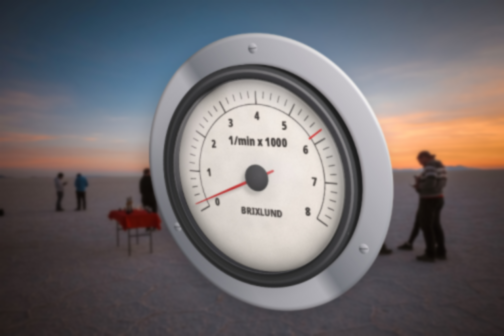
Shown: 200 (rpm)
